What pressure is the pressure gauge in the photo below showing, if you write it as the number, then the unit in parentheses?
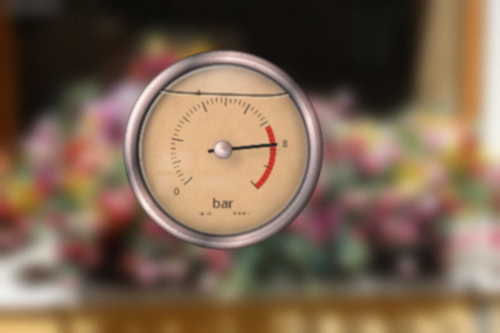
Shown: 8 (bar)
